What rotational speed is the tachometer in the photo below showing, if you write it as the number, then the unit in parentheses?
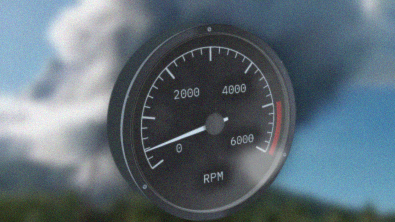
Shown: 400 (rpm)
